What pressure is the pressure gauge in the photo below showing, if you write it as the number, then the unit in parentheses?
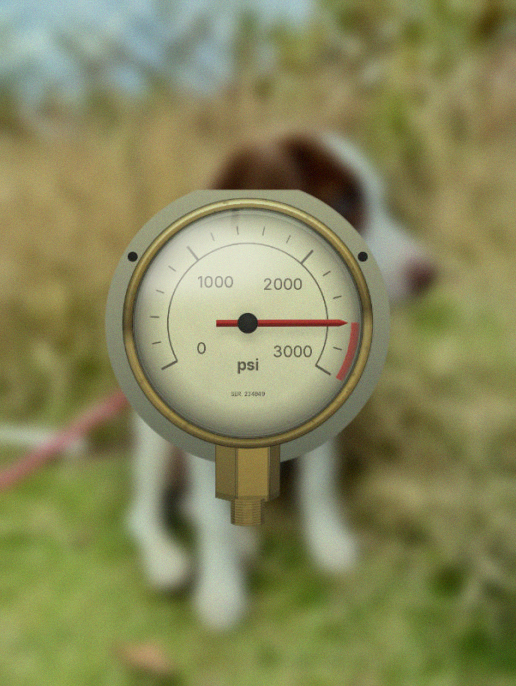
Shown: 2600 (psi)
